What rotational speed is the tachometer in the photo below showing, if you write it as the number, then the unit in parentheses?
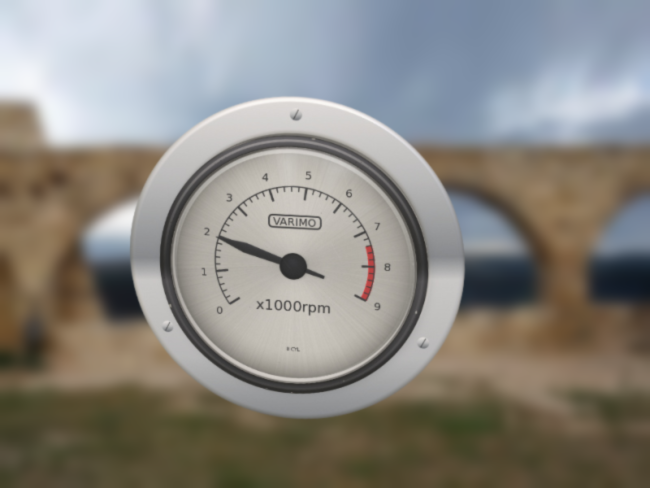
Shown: 2000 (rpm)
